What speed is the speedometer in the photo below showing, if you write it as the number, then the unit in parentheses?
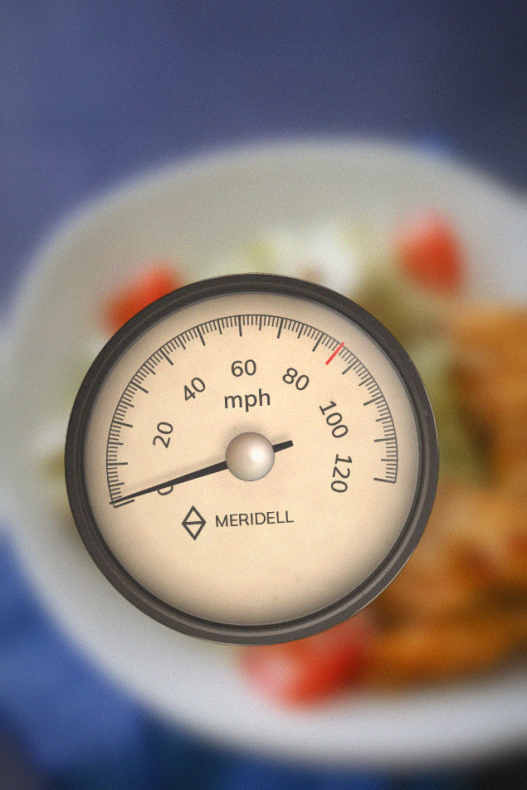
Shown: 1 (mph)
